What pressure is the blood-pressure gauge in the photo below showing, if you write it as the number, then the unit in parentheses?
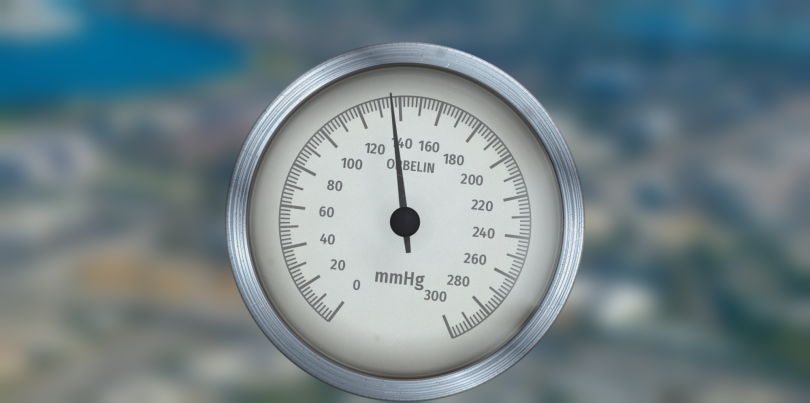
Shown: 136 (mmHg)
